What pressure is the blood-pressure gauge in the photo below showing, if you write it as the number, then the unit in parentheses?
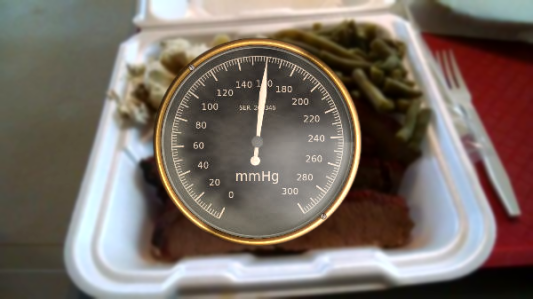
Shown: 160 (mmHg)
